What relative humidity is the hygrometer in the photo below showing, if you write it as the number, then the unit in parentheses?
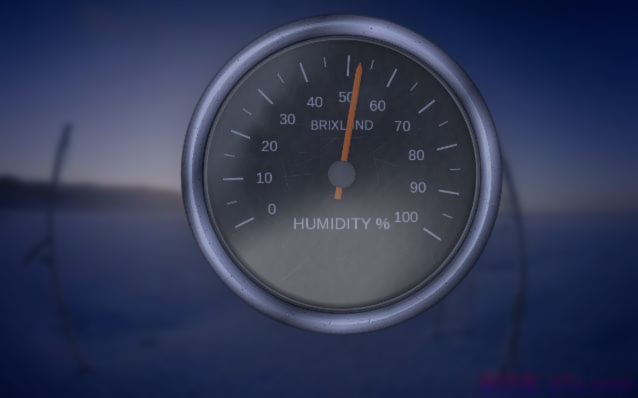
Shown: 52.5 (%)
